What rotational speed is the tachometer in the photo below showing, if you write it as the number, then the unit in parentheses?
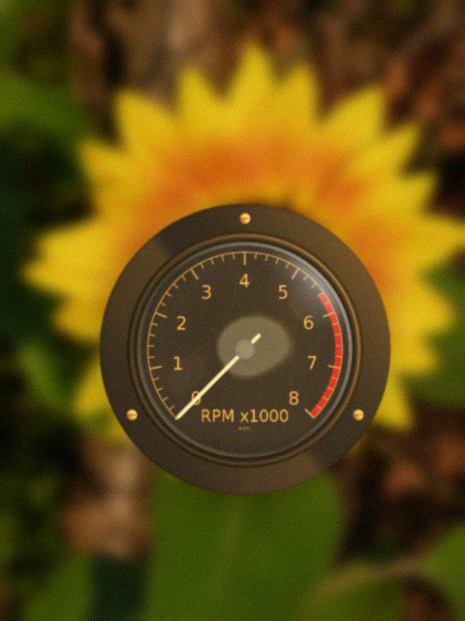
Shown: 0 (rpm)
